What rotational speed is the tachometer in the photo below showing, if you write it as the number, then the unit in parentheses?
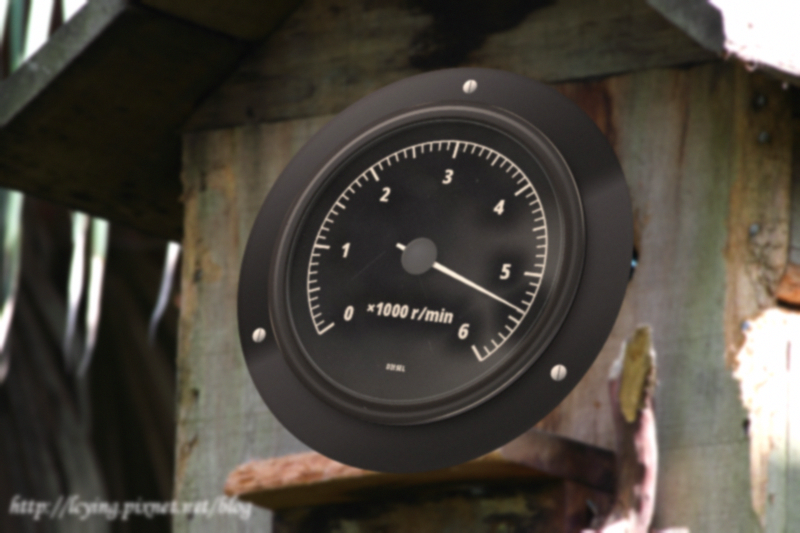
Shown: 5400 (rpm)
